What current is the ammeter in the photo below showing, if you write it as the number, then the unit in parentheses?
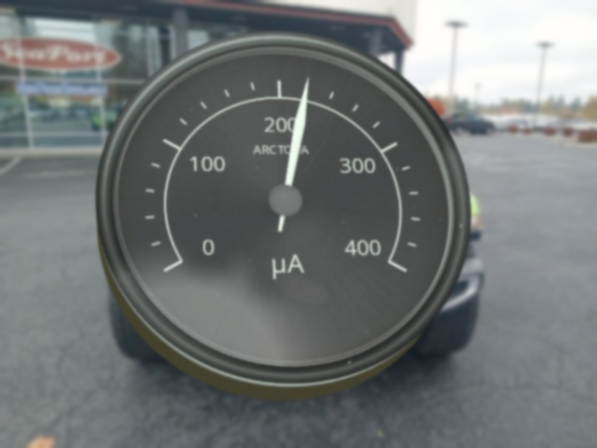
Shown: 220 (µA)
